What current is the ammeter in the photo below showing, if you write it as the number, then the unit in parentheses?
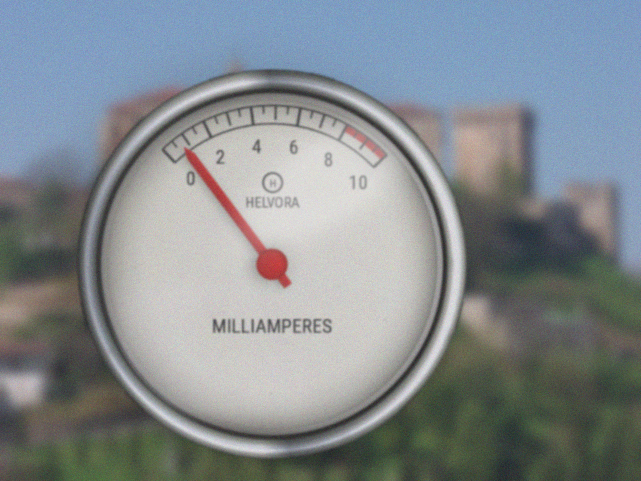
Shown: 0.75 (mA)
